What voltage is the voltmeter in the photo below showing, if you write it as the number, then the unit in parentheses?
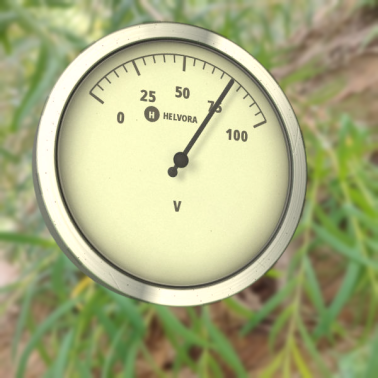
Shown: 75 (V)
